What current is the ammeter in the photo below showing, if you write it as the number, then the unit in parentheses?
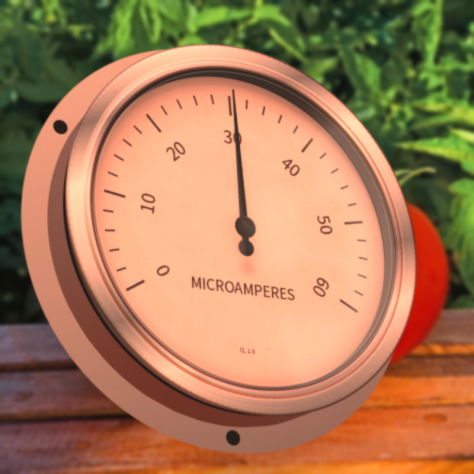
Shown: 30 (µA)
